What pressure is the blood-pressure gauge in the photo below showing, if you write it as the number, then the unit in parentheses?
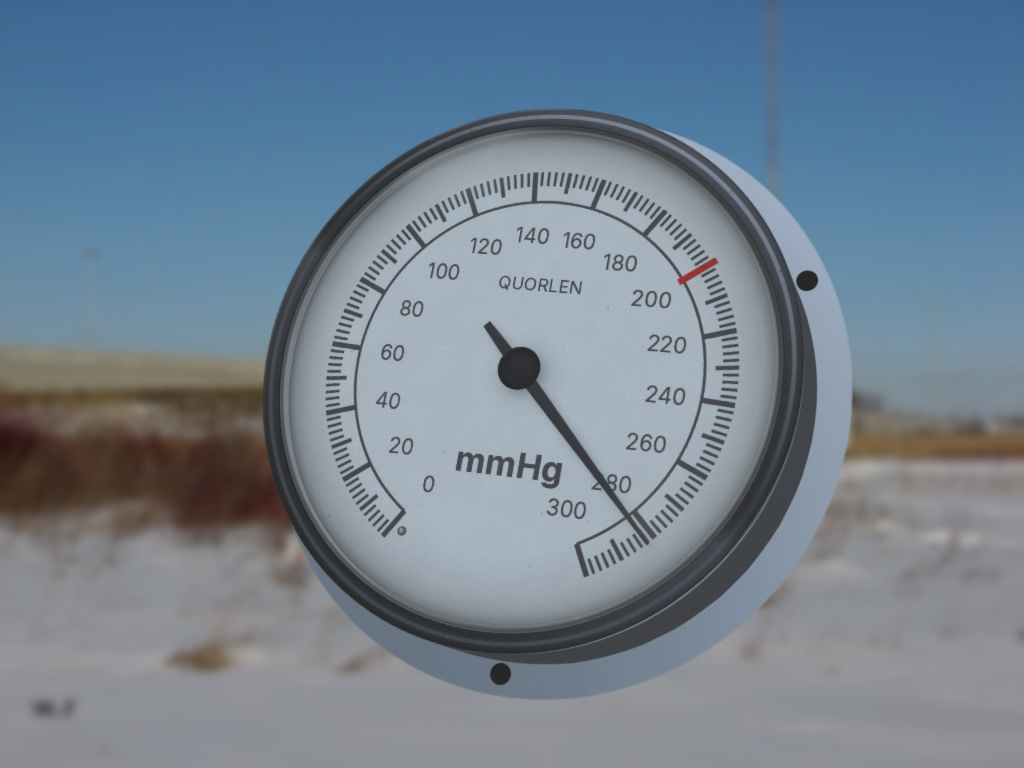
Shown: 282 (mmHg)
